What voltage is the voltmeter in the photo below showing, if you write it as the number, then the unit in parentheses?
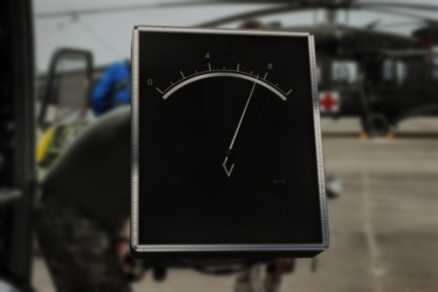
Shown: 7.5 (V)
